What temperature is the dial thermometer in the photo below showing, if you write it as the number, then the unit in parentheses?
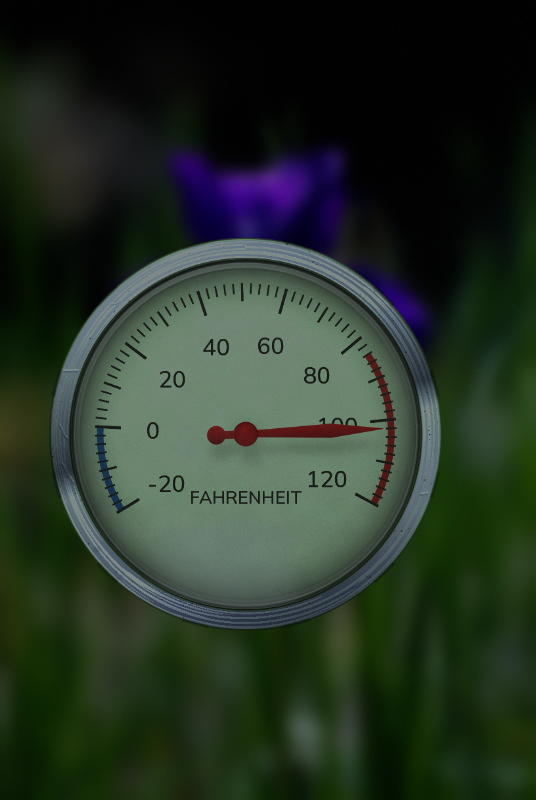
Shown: 102 (°F)
